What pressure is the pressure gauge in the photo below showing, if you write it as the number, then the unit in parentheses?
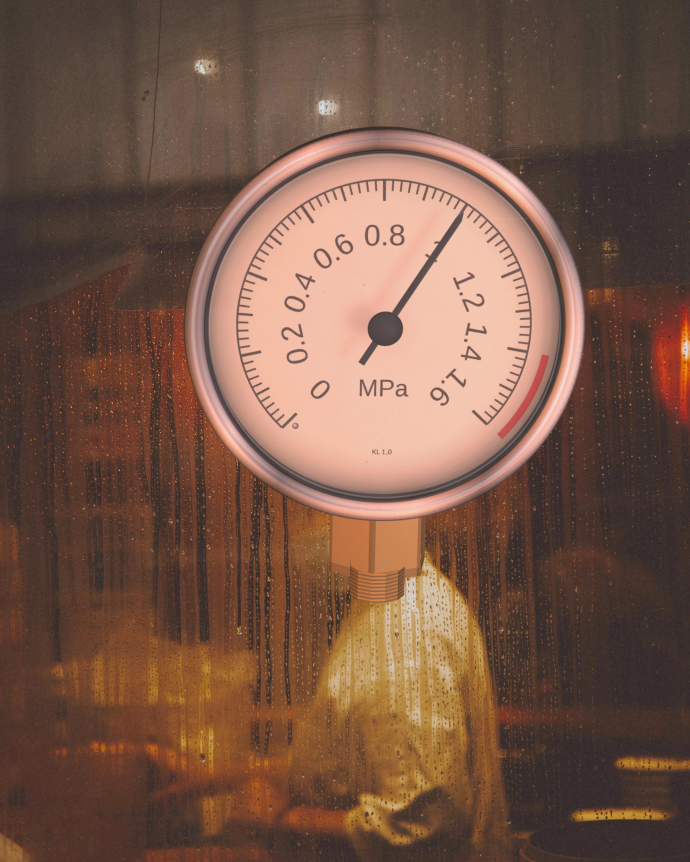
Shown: 1 (MPa)
